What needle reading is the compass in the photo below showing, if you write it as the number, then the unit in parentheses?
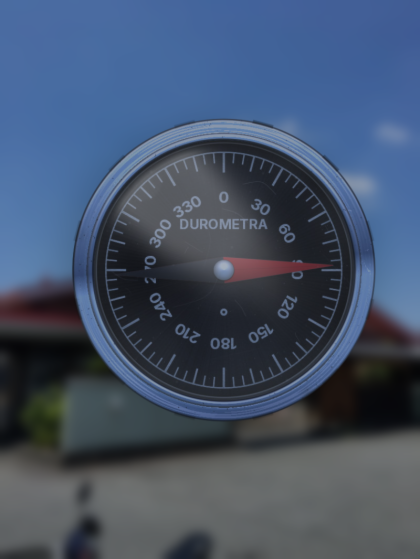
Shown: 87.5 (°)
